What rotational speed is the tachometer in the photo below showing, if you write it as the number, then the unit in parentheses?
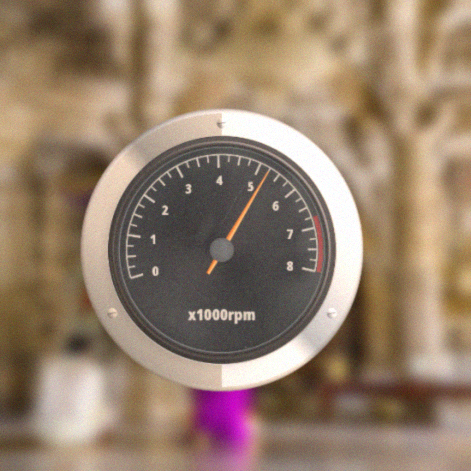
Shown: 5250 (rpm)
